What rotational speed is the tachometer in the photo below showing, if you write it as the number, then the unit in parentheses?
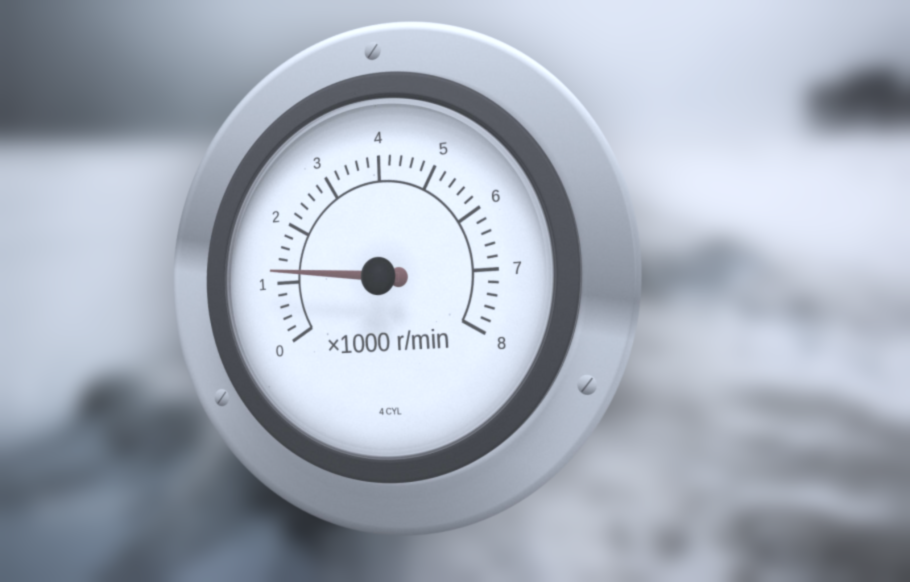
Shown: 1200 (rpm)
